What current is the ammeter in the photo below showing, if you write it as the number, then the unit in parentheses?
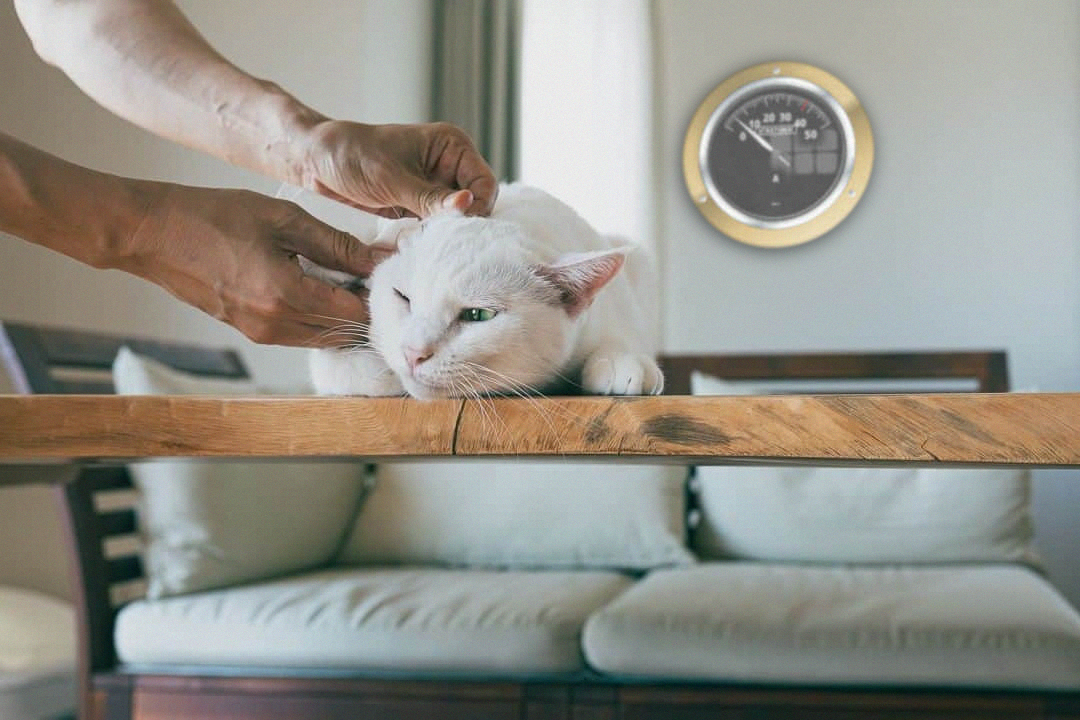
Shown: 5 (A)
